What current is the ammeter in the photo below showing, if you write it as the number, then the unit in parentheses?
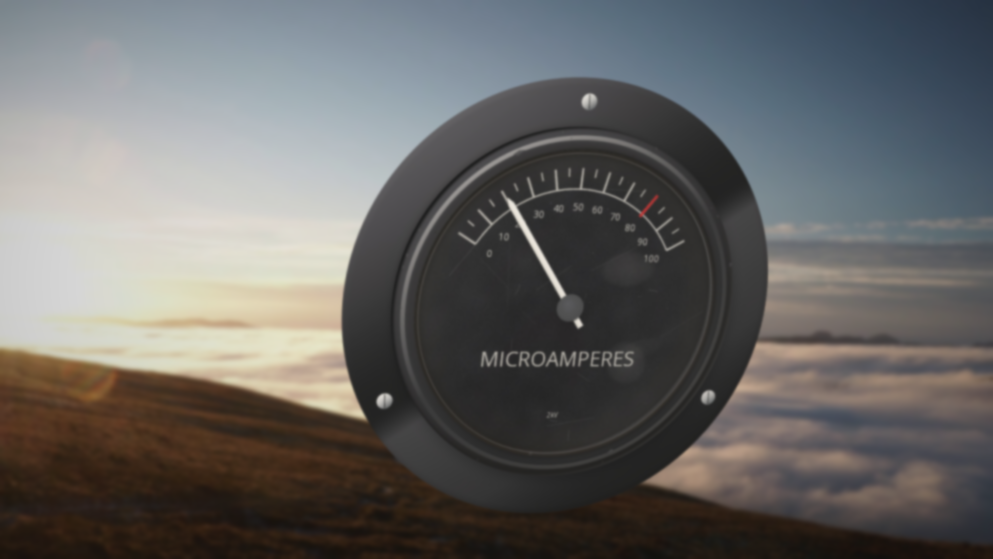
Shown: 20 (µA)
